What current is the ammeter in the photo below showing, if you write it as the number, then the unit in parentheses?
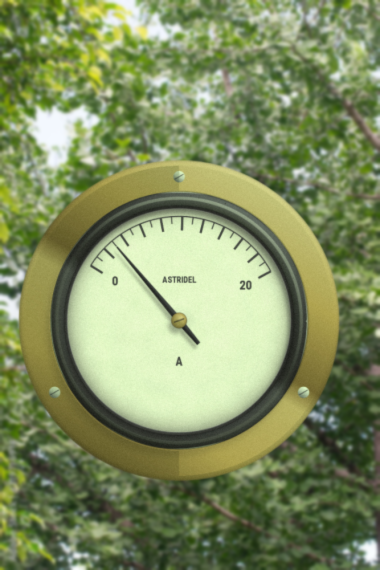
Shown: 3 (A)
